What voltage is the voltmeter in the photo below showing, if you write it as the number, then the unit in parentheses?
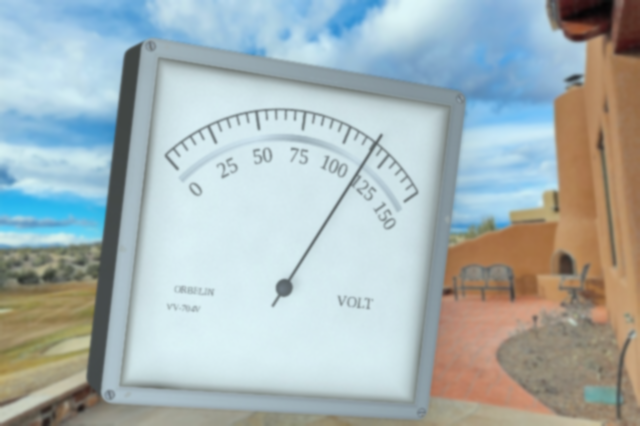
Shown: 115 (V)
